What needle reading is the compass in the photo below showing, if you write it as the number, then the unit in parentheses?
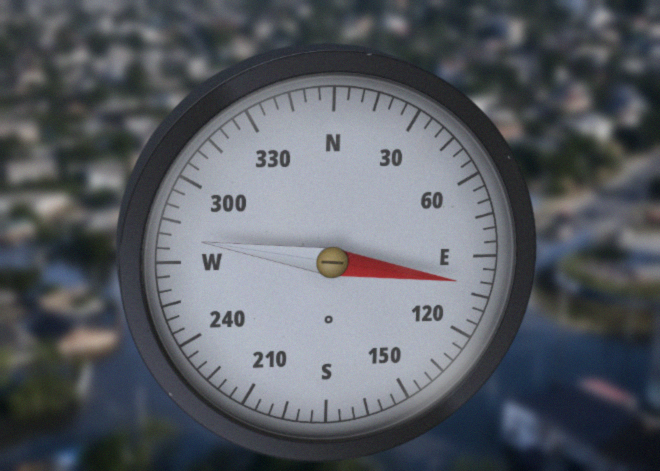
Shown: 100 (°)
